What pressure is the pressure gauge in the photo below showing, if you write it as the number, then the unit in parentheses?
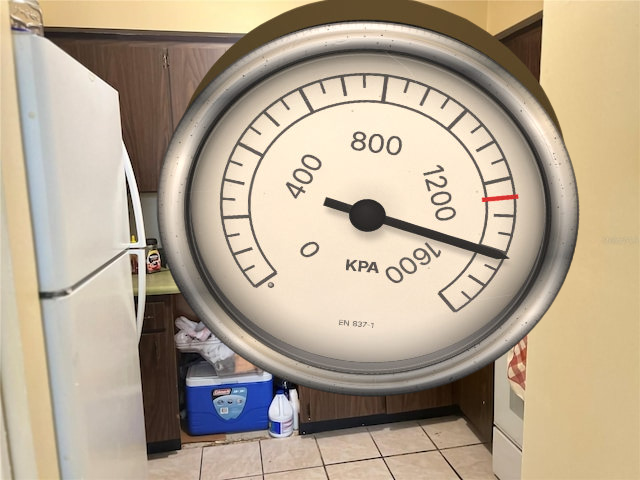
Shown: 1400 (kPa)
